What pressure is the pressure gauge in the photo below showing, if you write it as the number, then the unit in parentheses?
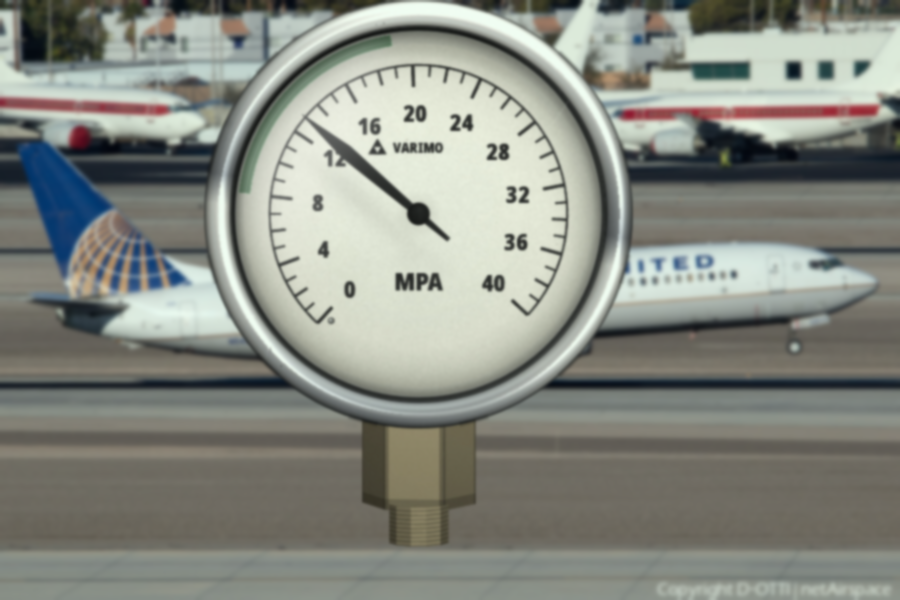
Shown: 13 (MPa)
